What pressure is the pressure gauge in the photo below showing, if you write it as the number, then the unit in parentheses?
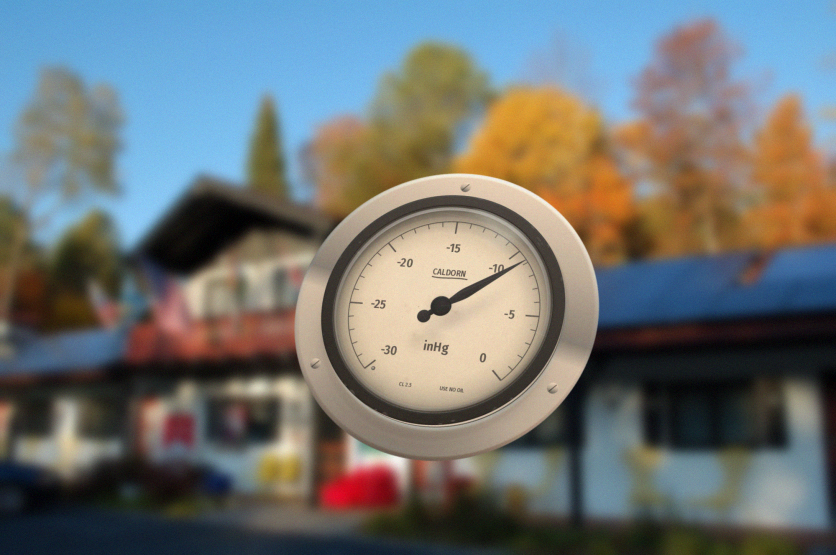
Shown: -9 (inHg)
